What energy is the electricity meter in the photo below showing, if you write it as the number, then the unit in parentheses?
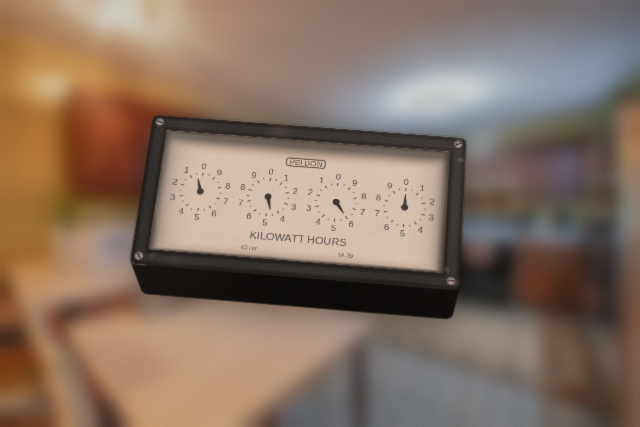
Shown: 460 (kWh)
